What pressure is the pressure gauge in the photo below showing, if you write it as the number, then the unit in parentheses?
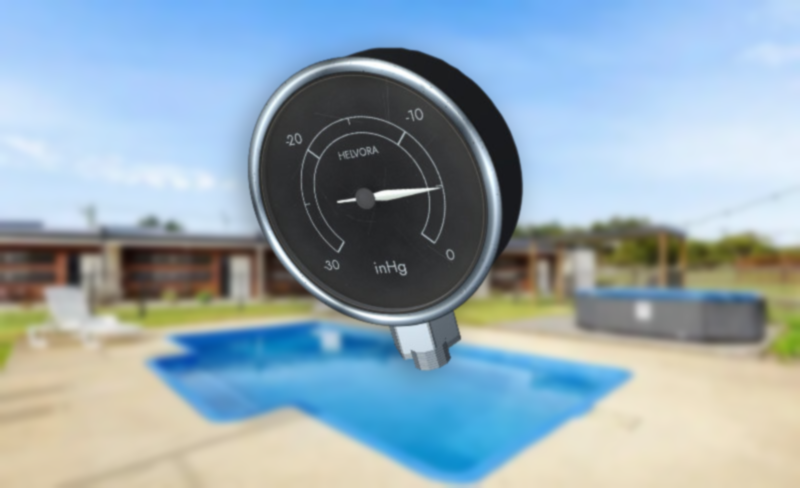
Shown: -5 (inHg)
